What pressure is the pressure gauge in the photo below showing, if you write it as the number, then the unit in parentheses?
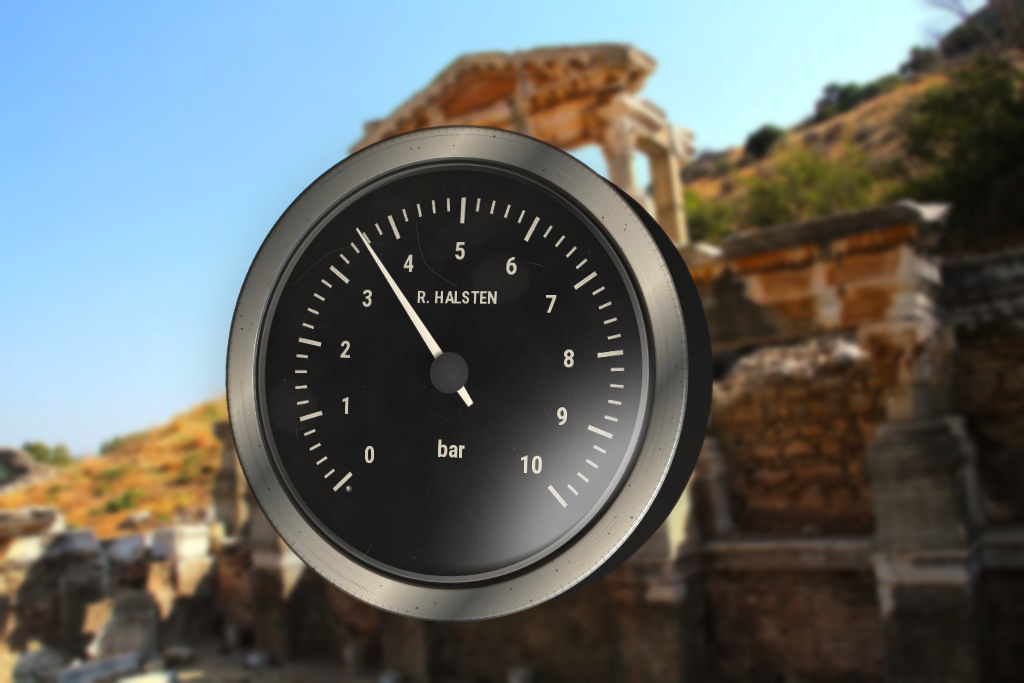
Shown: 3.6 (bar)
